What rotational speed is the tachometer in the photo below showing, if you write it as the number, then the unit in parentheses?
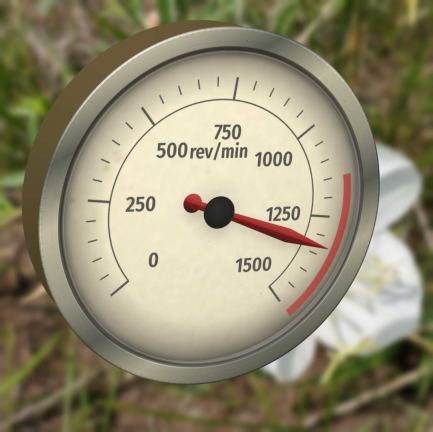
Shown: 1325 (rpm)
